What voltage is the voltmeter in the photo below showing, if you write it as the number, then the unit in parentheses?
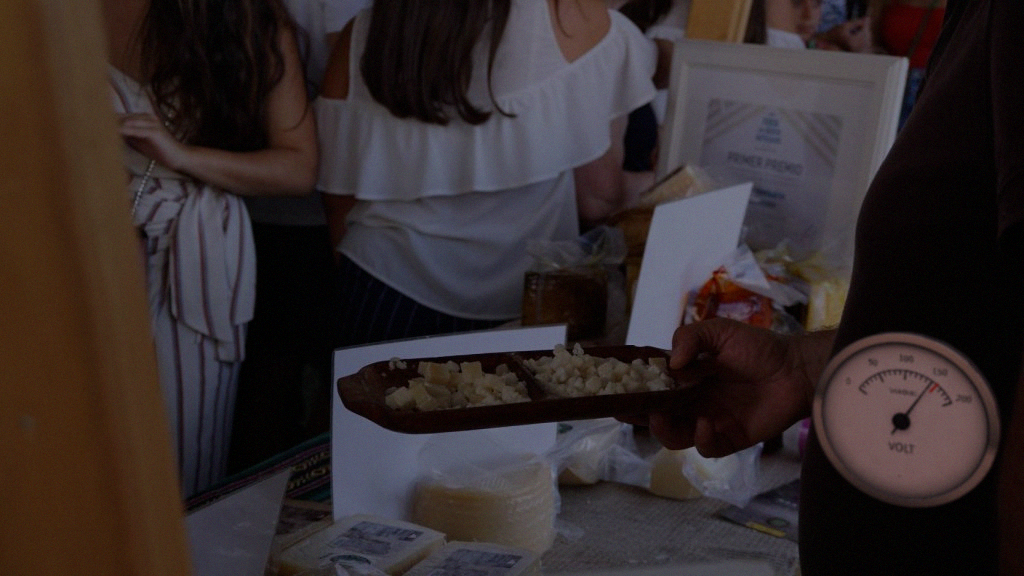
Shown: 150 (V)
